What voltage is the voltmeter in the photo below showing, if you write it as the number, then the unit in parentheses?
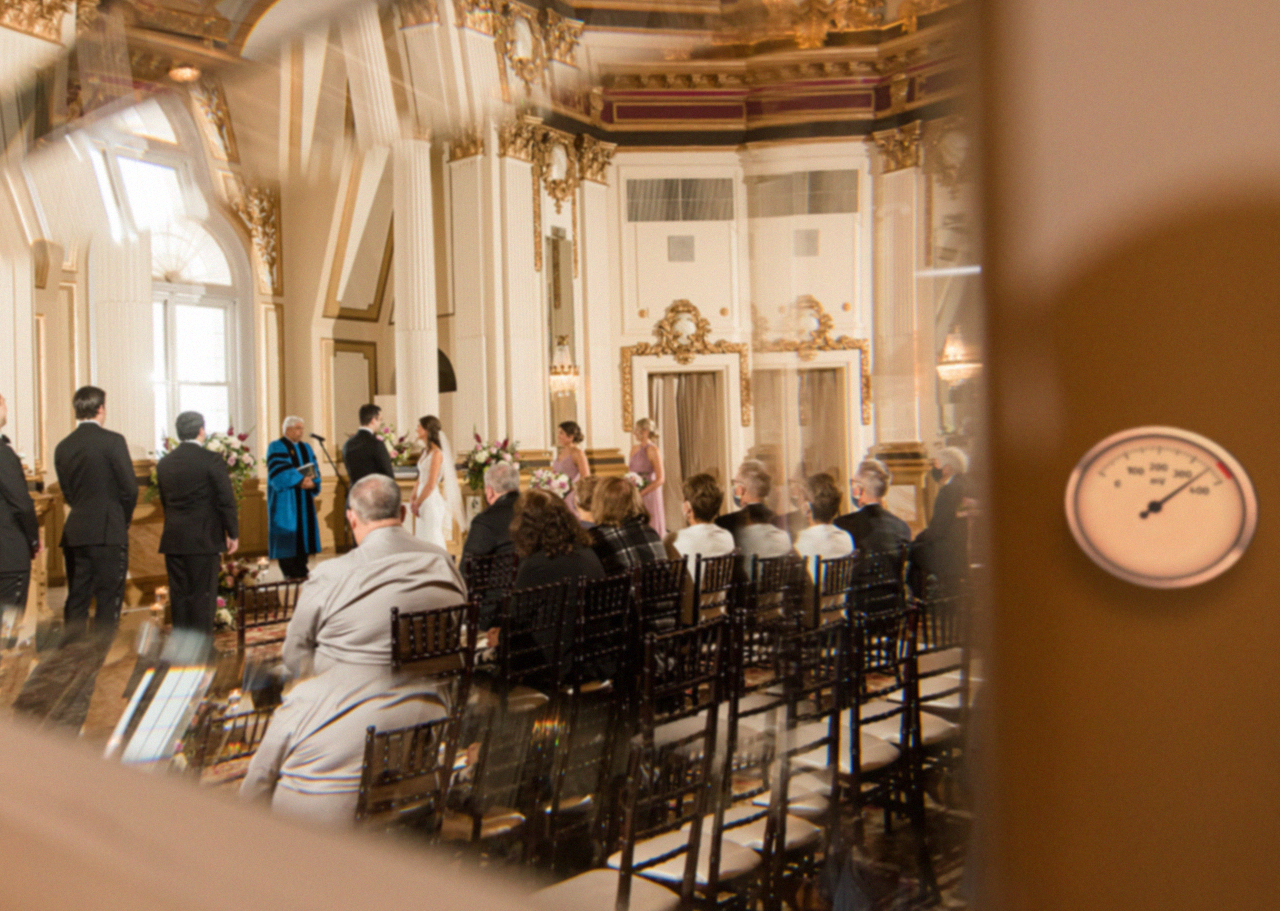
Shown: 350 (mV)
